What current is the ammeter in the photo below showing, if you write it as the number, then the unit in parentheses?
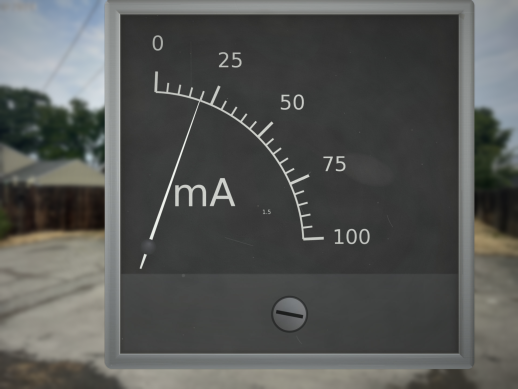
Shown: 20 (mA)
